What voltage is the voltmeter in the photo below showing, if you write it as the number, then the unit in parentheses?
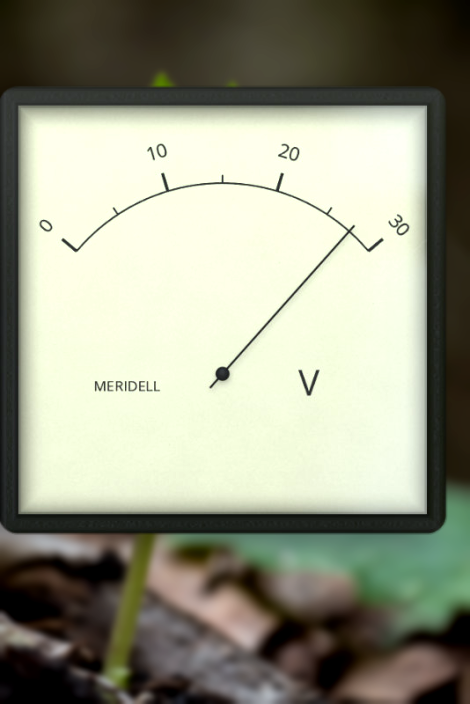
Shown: 27.5 (V)
